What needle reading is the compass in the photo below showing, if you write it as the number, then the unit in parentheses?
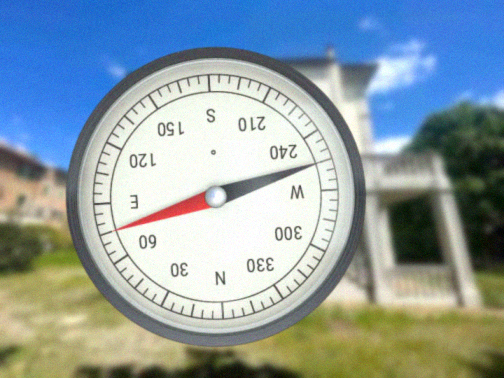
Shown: 75 (°)
